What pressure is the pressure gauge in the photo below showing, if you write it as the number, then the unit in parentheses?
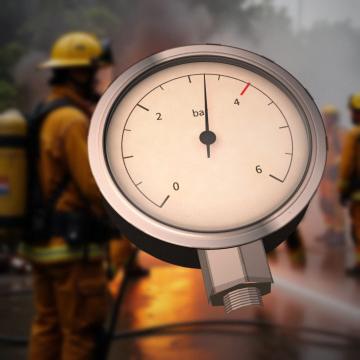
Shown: 3.25 (bar)
